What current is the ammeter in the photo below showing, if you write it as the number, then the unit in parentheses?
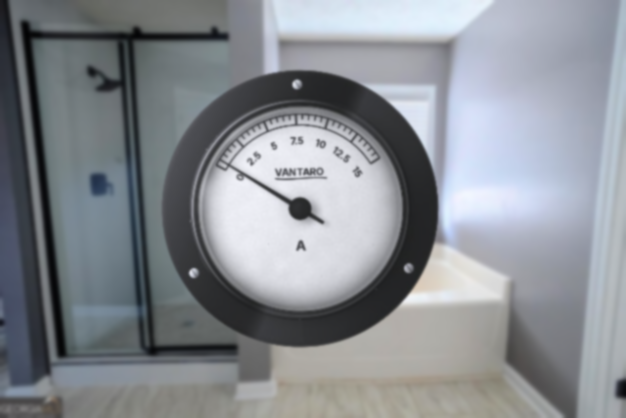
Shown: 0.5 (A)
